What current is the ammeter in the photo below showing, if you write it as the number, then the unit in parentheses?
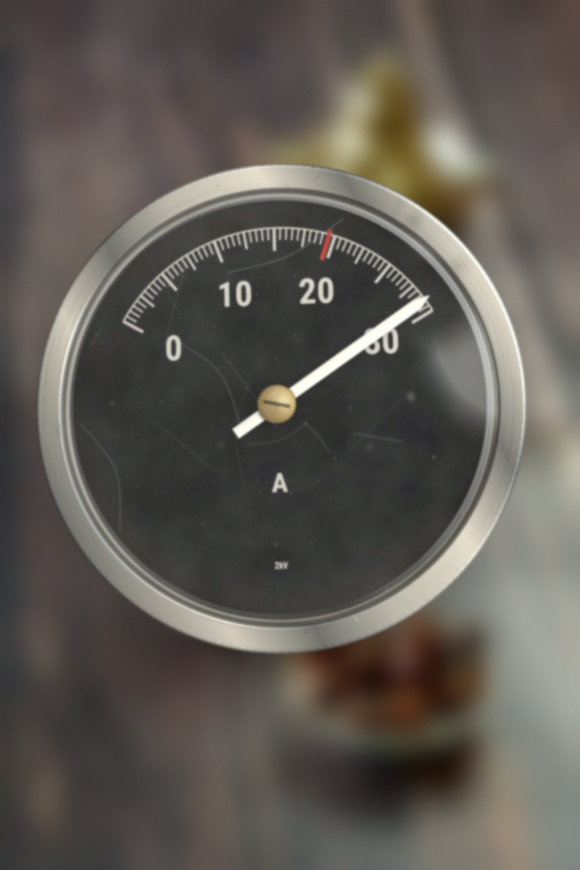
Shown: 29 (A)
